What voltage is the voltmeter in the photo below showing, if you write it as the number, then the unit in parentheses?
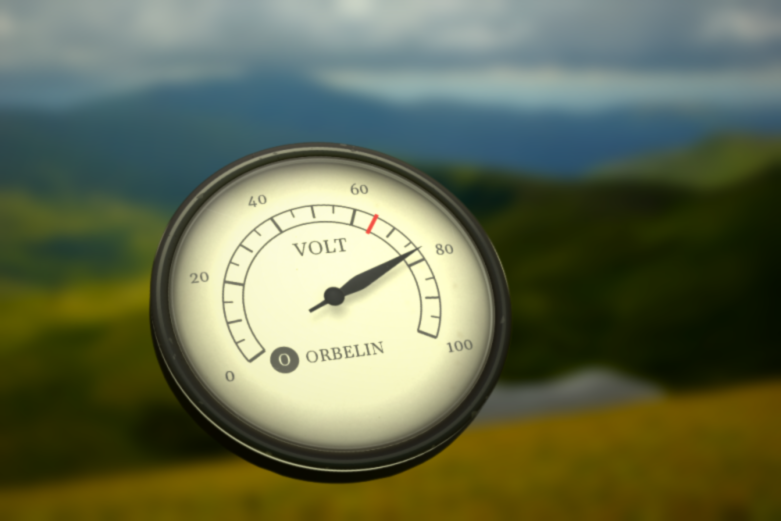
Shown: 77.5 (V)
